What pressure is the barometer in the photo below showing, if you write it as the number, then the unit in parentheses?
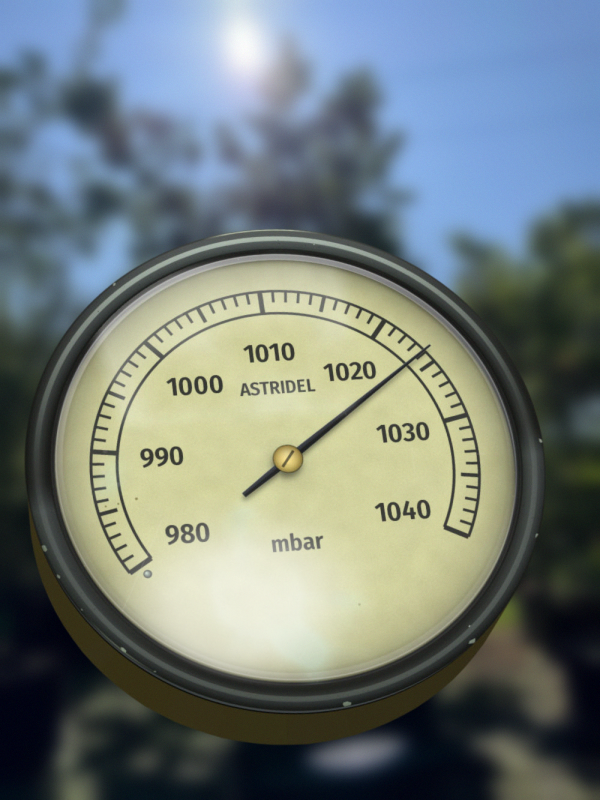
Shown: 1024 (mbar)
